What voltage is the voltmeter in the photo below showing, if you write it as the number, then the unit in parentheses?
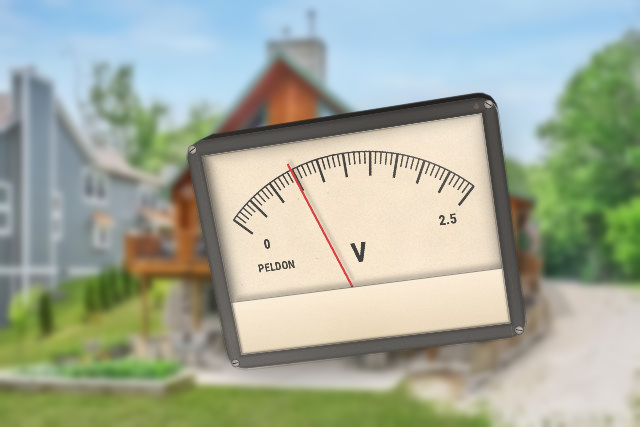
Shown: 0.75 (V)
